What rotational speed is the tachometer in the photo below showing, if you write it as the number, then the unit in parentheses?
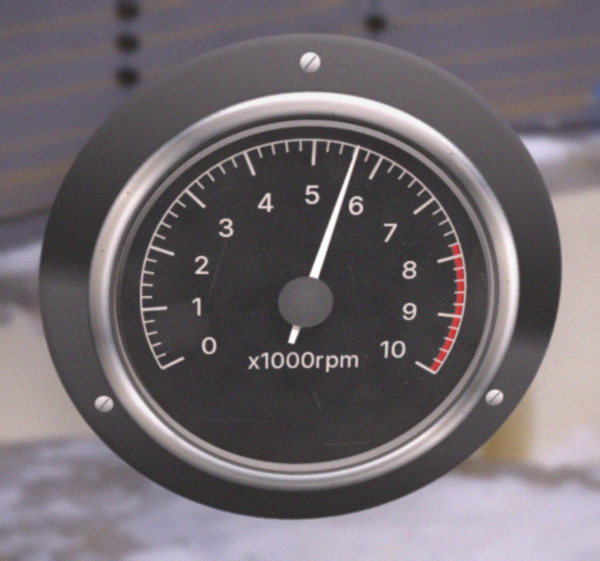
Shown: 5600 (rpm)
